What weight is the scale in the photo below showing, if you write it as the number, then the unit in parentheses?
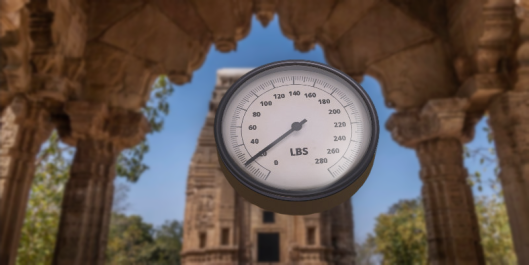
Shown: 20 (lb)
